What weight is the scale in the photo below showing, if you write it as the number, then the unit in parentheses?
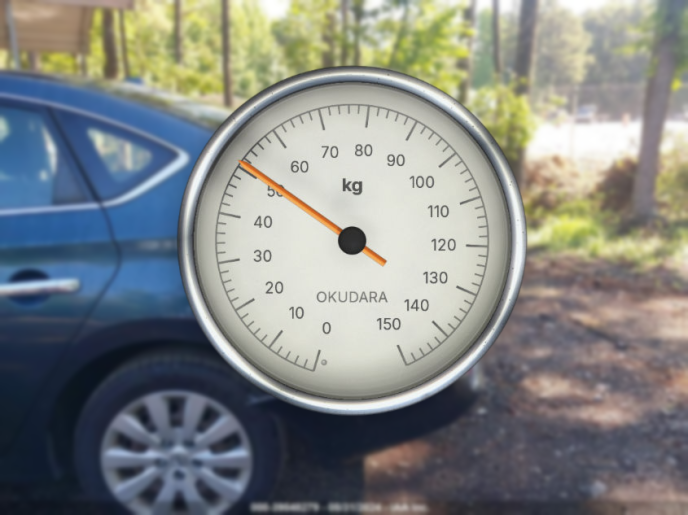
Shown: 51 (kg)
